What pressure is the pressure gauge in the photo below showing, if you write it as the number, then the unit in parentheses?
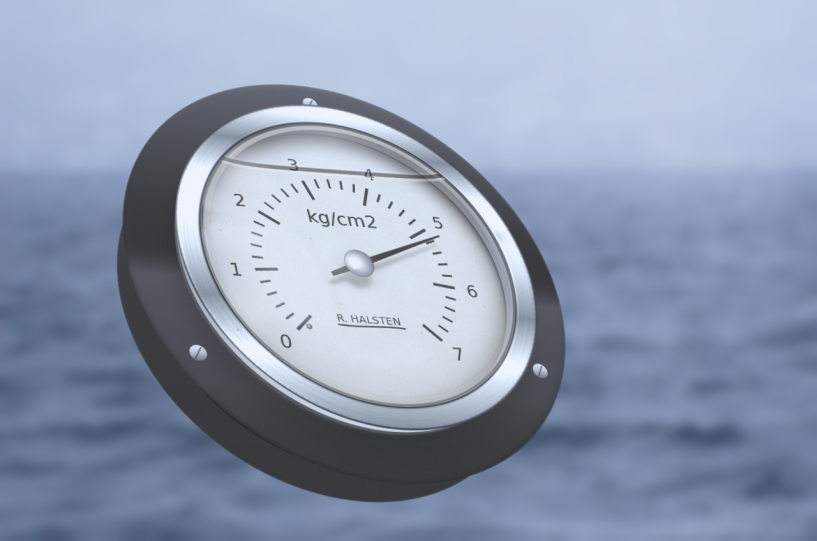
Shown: 5.2 (kg/cm²)
